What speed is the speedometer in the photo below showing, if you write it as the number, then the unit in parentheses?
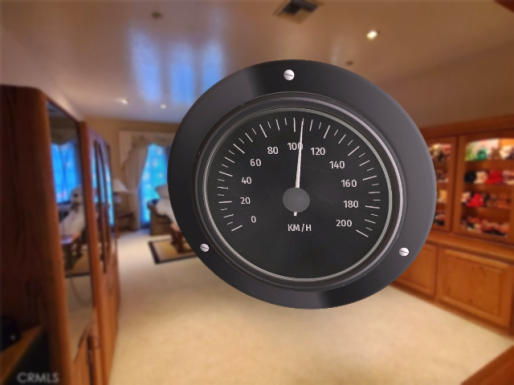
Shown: 105 (km/h)
